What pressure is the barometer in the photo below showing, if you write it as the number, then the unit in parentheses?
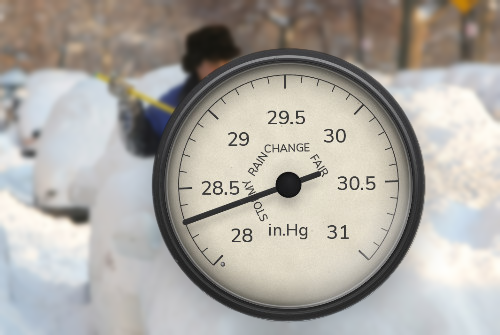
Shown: 28.3 (inHg)
